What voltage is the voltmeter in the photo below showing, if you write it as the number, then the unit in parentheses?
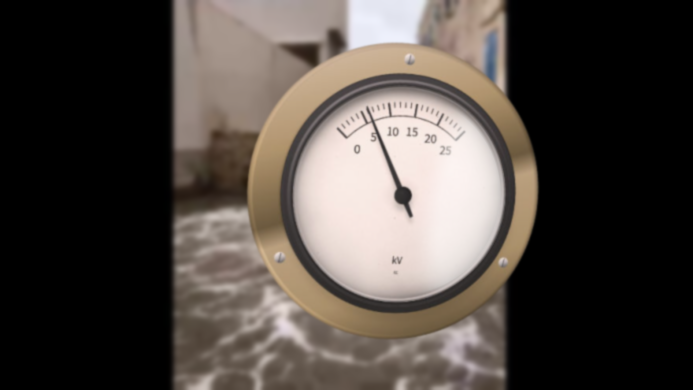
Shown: 6 (kV)
